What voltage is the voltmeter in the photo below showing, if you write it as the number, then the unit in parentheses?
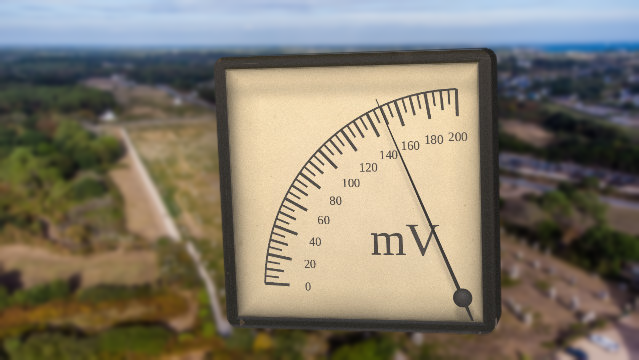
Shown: 150 (mV)
